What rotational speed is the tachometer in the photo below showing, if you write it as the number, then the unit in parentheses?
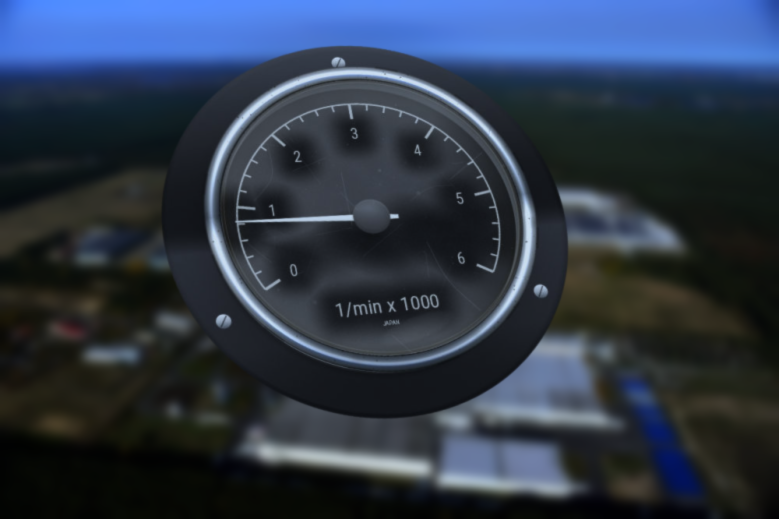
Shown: 800 (rpm)
